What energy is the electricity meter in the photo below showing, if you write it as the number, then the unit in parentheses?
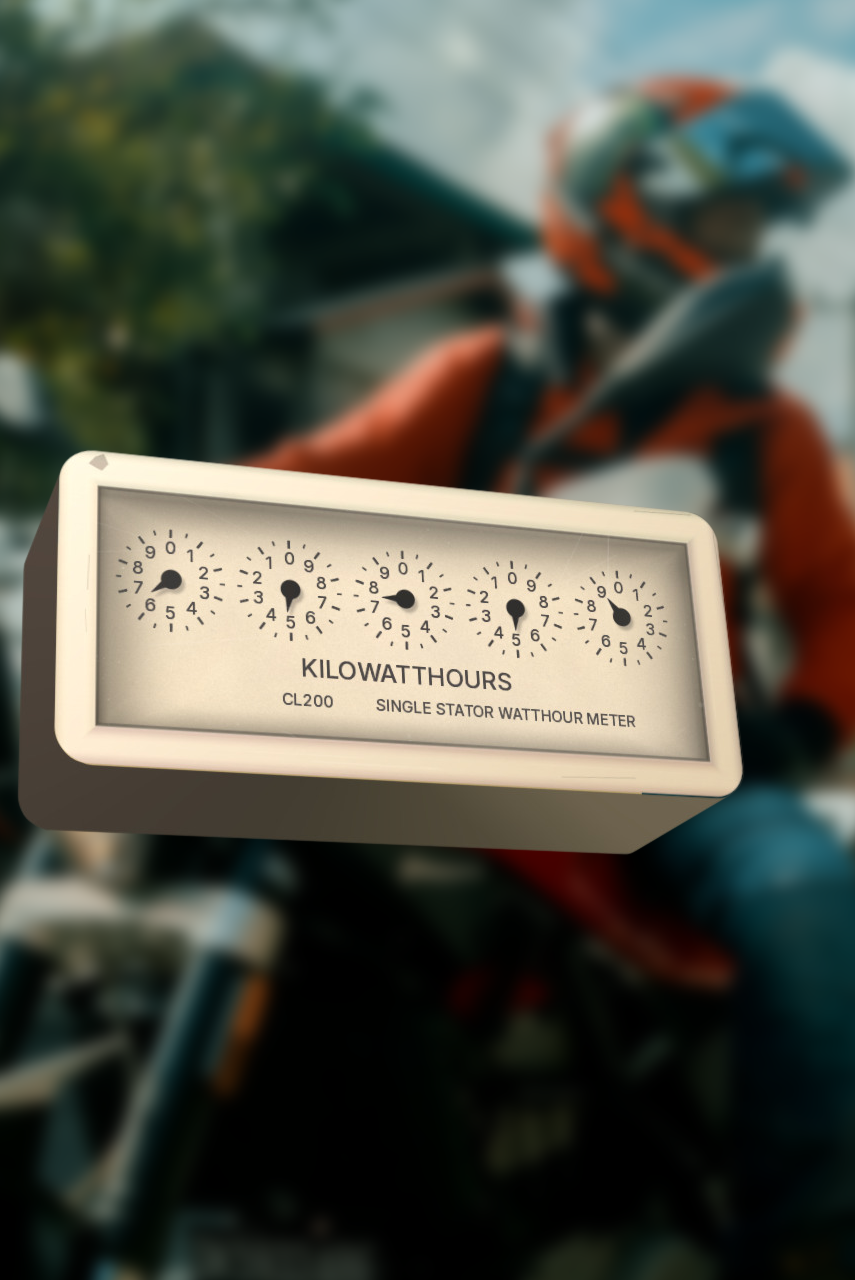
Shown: 64749 (kWh)
